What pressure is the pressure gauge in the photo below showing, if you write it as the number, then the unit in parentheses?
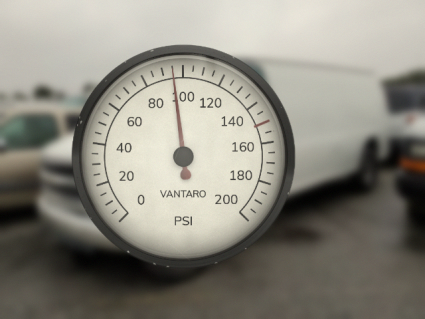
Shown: 95 (psi)
